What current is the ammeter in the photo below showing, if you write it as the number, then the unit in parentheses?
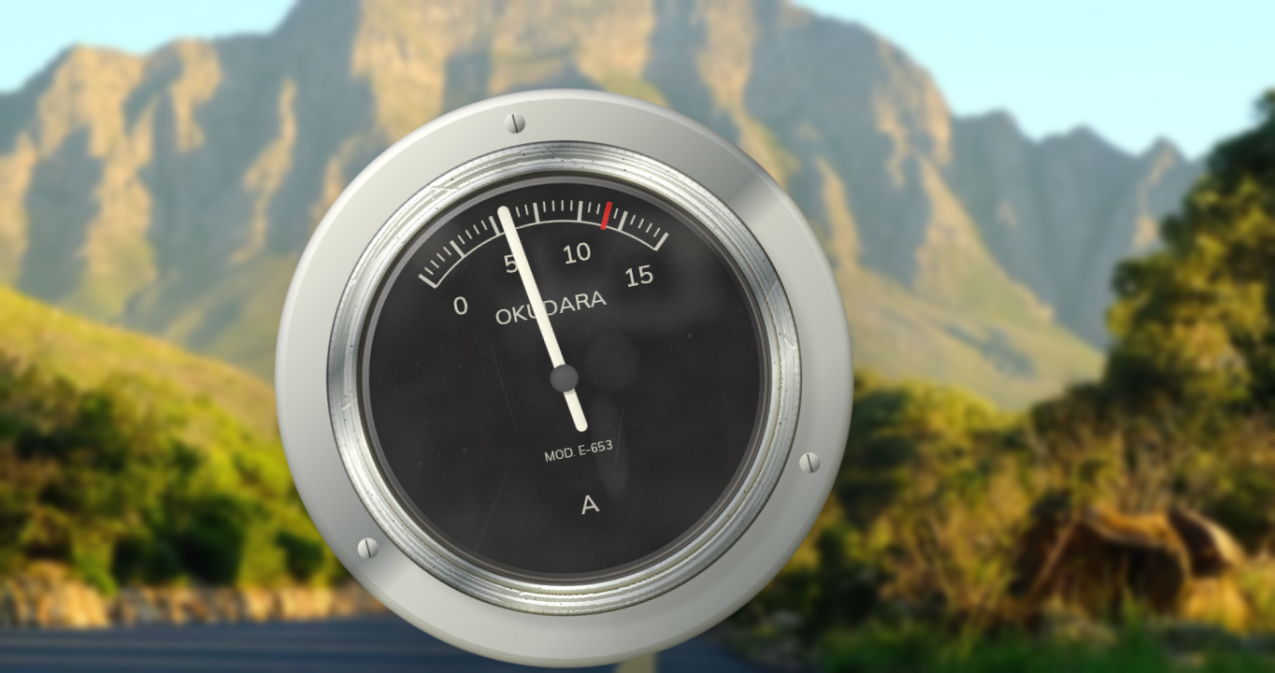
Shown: 5.75 (A)
